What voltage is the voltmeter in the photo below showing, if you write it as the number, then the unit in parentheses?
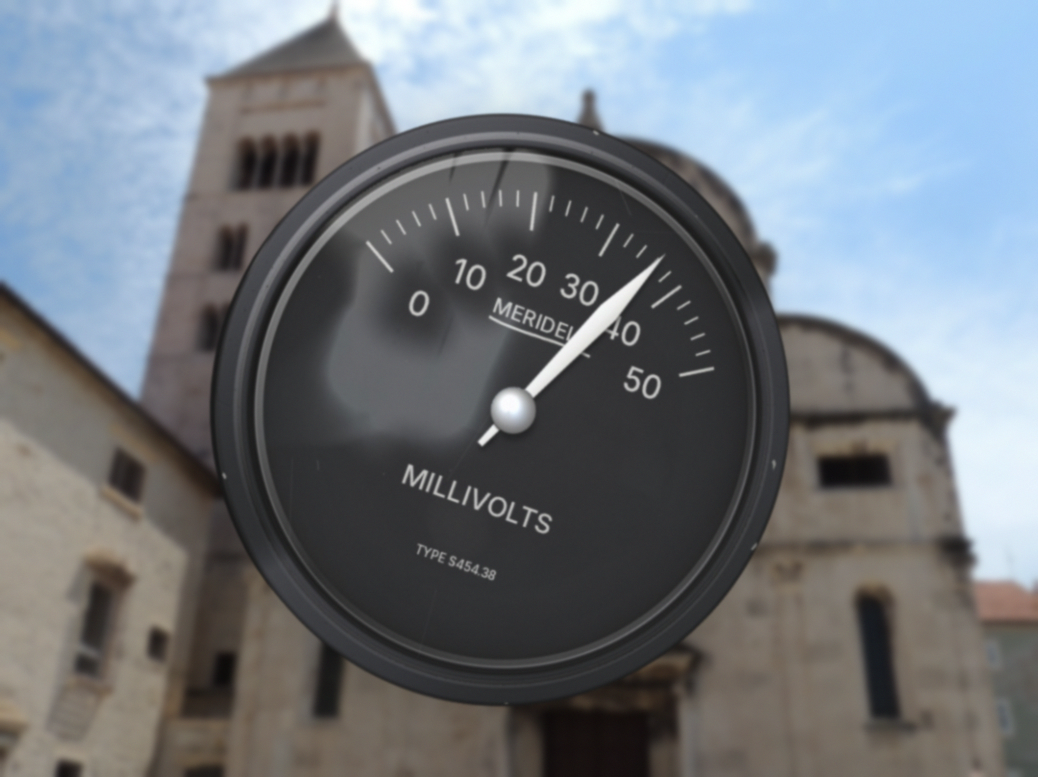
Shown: 36 (mV)
